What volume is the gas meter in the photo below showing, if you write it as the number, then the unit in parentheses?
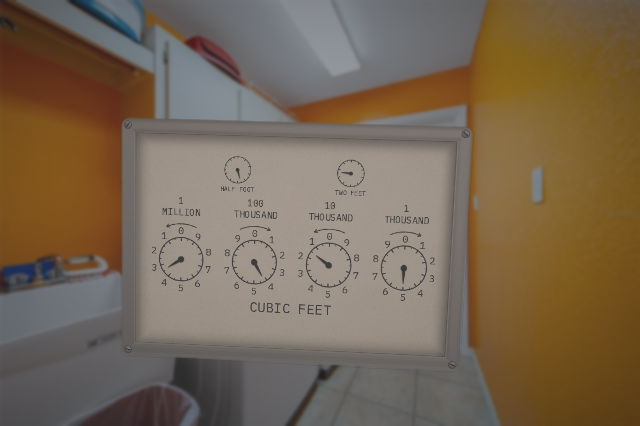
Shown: 341500 (ft³)
